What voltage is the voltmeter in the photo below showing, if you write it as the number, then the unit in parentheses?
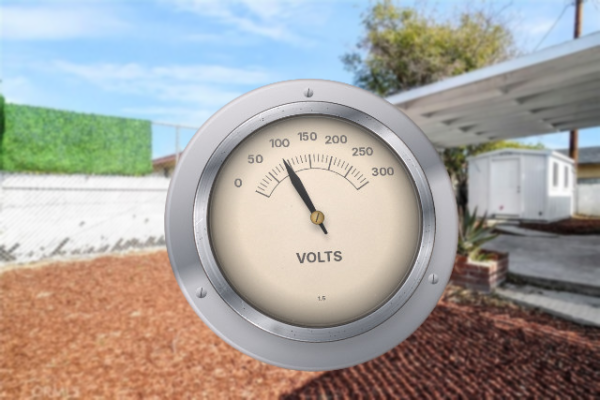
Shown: 90 (V)
